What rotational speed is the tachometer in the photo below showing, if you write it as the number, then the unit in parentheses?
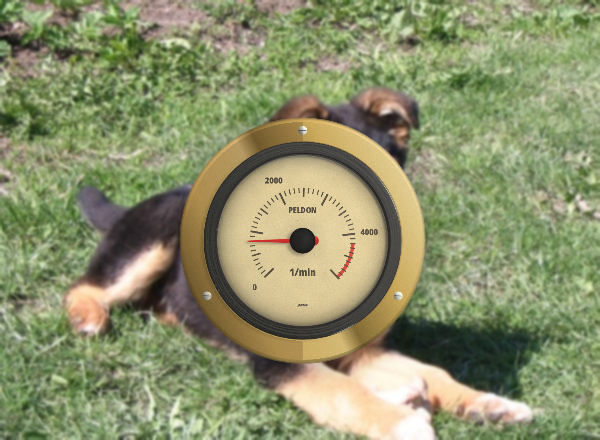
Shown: 800 (rpm)
